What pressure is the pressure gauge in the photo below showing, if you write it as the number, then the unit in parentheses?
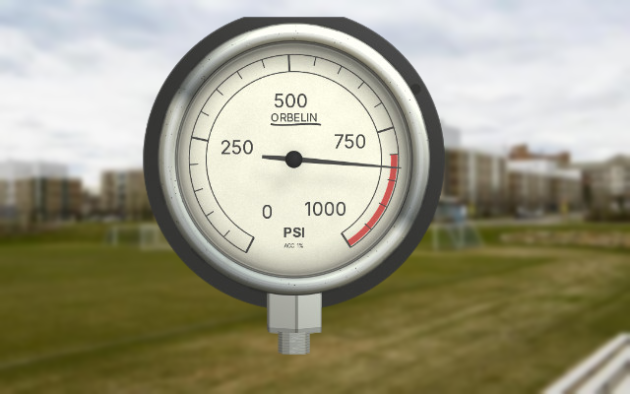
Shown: 825 (psi)
